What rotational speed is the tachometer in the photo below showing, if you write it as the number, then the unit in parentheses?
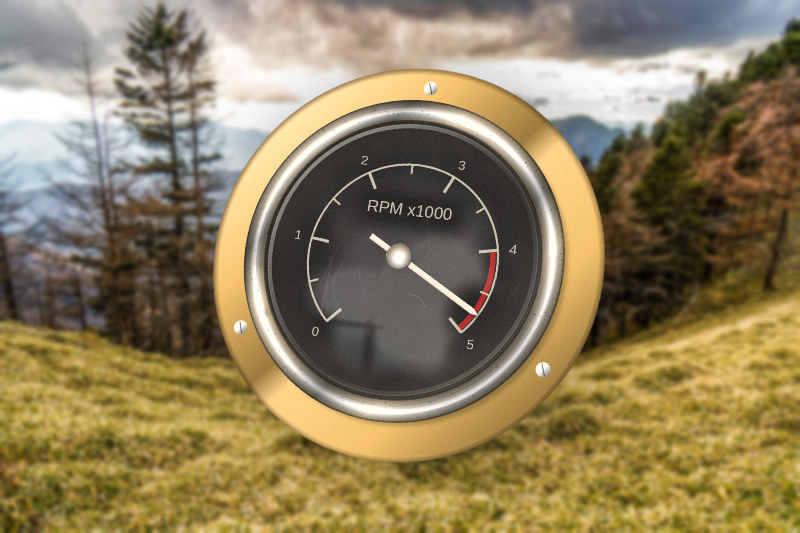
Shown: 4750 (rpm)
